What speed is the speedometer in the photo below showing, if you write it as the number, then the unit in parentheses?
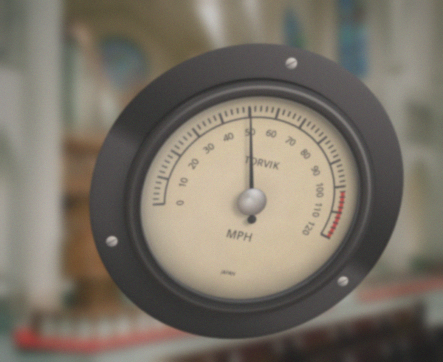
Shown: 50 (mph)
